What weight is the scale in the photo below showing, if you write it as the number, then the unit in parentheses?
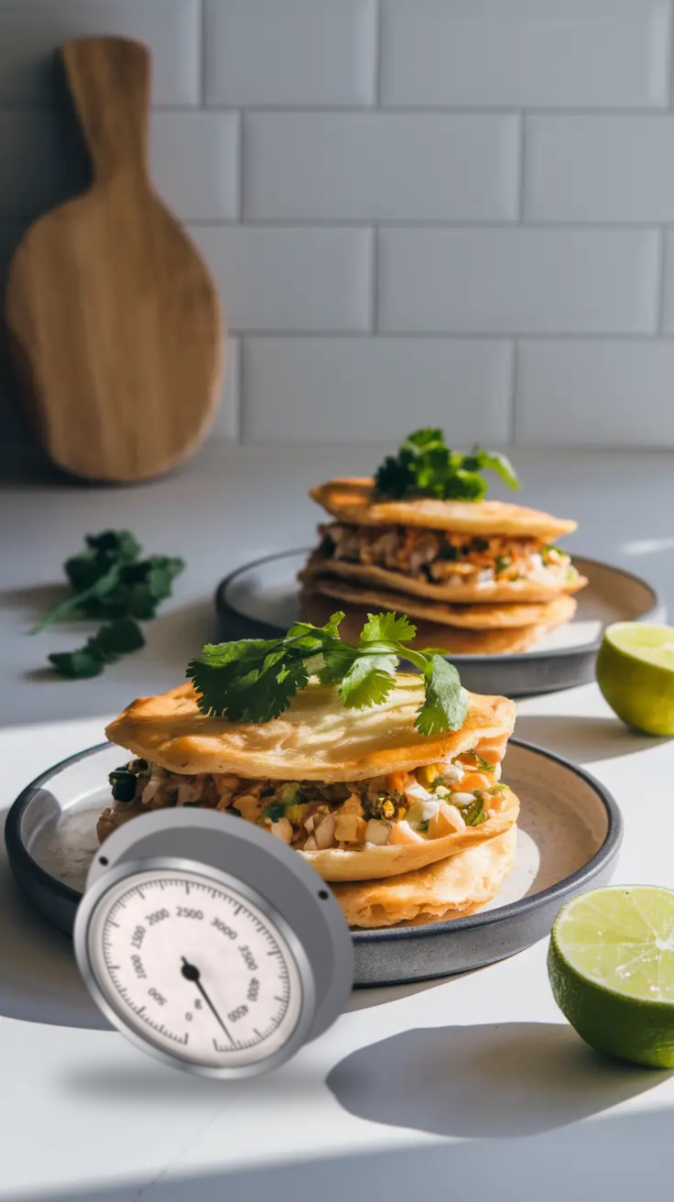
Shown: 4750 (g)
